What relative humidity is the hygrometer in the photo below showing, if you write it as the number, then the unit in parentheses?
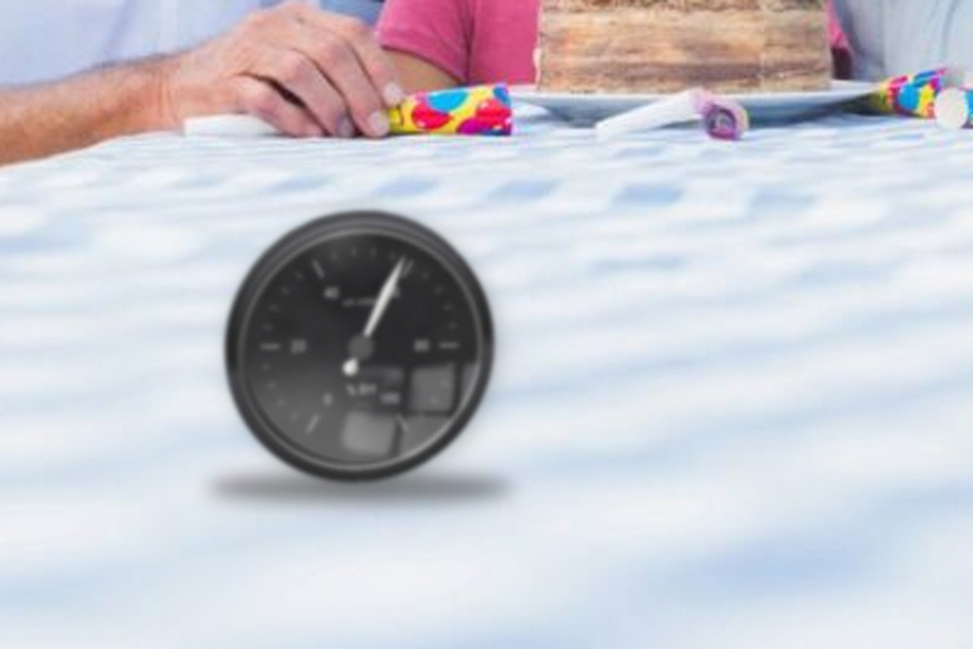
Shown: 58 (%)
